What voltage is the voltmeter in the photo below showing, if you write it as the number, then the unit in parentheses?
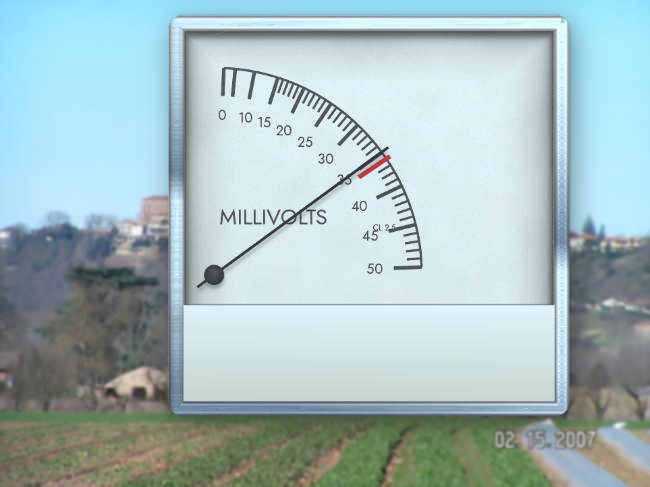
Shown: 35 (mV)
